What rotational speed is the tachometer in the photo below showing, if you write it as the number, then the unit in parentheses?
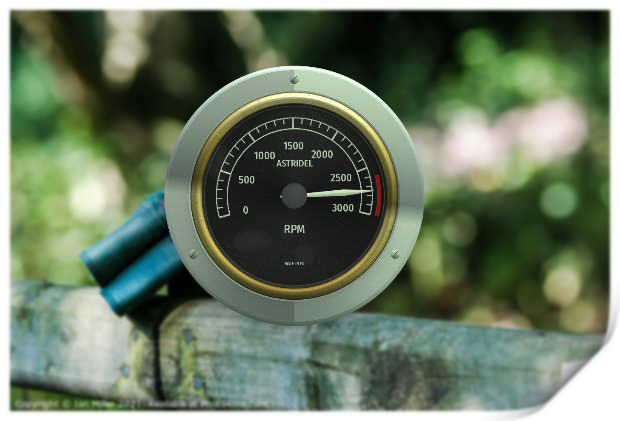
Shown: 2750 (rpm)
